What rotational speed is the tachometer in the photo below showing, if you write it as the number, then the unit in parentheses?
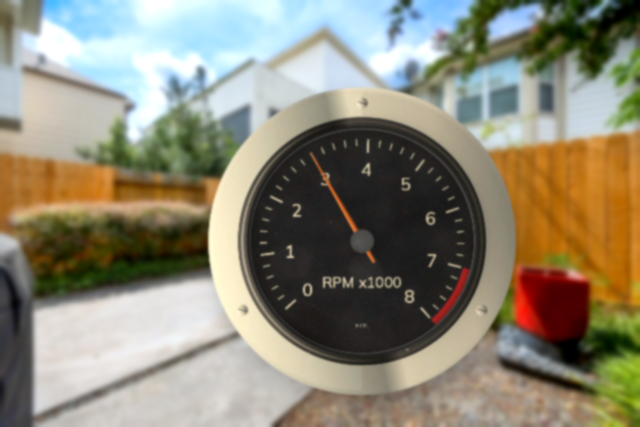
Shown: 3000 (rpm)
